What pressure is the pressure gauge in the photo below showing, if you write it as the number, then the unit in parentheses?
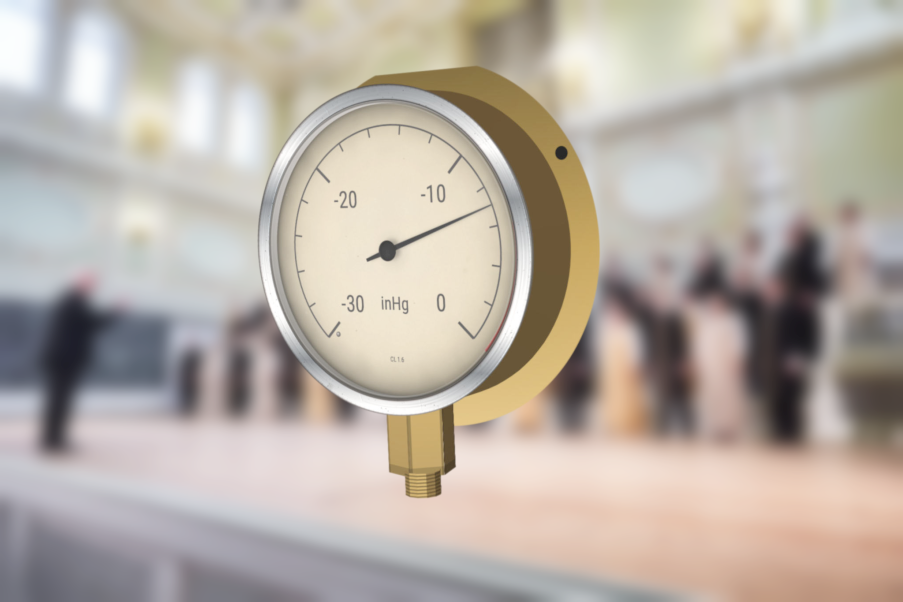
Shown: -7 (inHg)
